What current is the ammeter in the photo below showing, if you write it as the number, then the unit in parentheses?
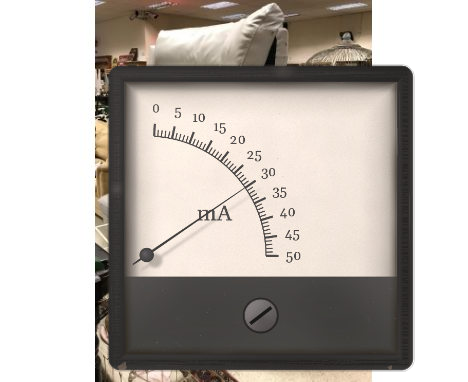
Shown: 30 (mA)
